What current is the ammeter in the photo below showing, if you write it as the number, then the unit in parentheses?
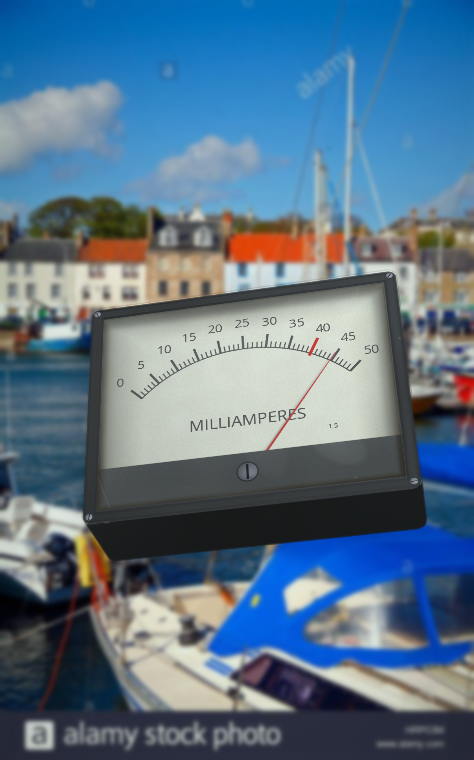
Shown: 45 (mA)
